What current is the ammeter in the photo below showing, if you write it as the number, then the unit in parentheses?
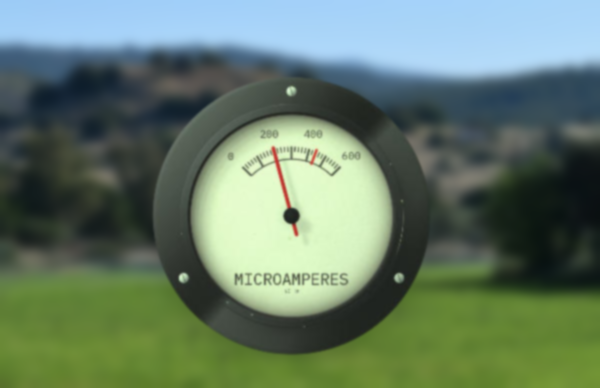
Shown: 200 (µA)
